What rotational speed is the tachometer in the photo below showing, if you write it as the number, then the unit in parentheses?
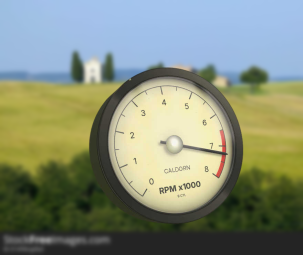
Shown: 7250 (rpm)
